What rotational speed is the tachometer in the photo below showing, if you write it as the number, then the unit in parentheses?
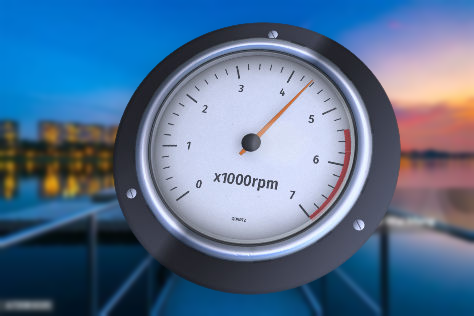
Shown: 4400 (rpm)
